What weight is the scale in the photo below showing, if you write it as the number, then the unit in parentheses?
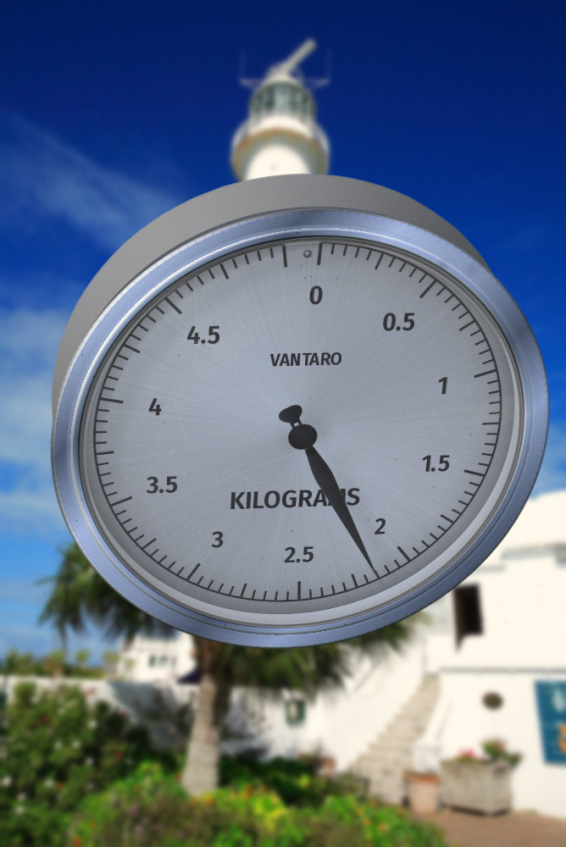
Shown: 2.15 (kg)
